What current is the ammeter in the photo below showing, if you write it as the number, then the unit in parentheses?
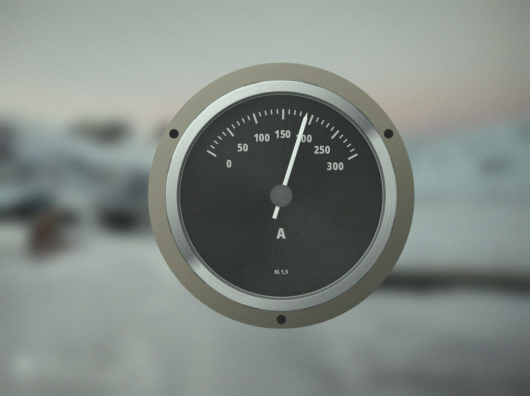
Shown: 190 (A)
